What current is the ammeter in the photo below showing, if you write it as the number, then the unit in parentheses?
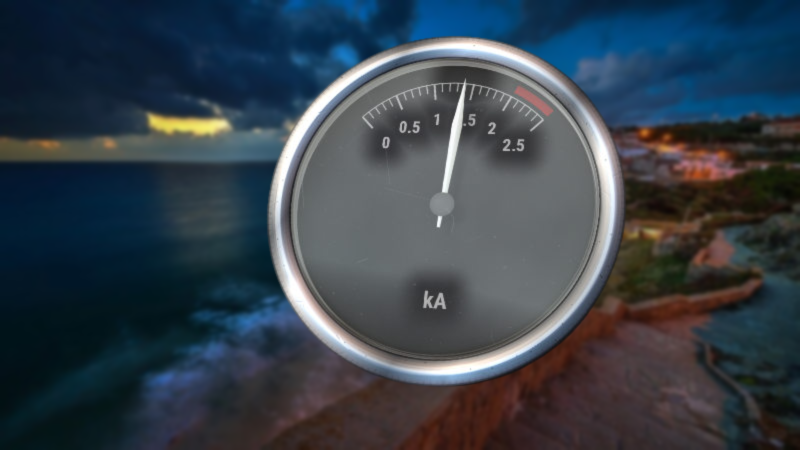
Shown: 1.4 (kA)
